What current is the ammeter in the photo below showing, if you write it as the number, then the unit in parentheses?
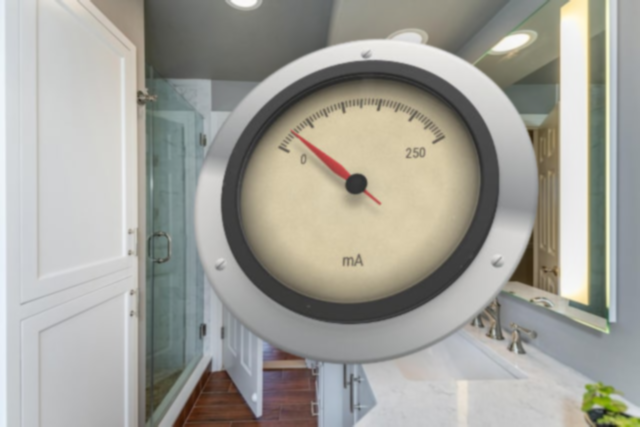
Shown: 25 (mA)
